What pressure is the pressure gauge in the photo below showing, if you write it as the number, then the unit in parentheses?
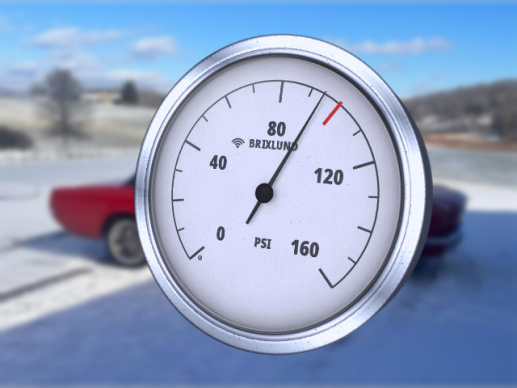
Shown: 95 (psi)
